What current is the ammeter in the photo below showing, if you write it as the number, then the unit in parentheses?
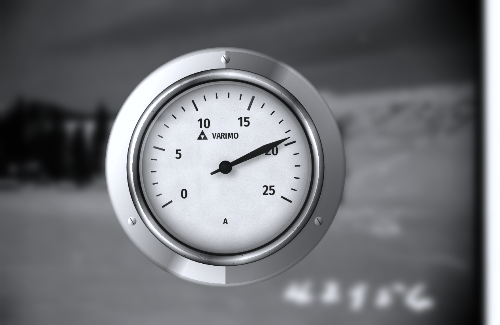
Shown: 19.5 (A)
